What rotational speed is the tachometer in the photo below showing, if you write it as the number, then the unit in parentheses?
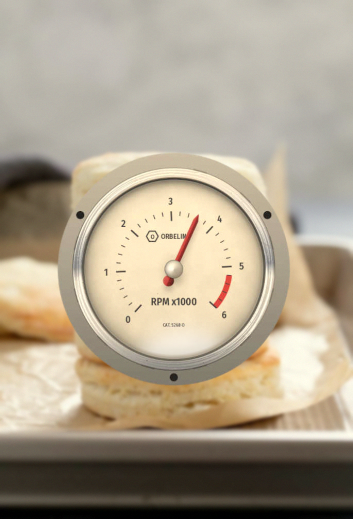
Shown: 3600 (rpm)
